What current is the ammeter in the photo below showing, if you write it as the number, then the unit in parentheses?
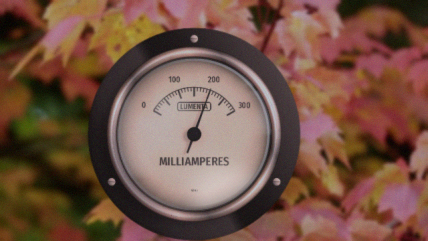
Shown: 200 (mA)
